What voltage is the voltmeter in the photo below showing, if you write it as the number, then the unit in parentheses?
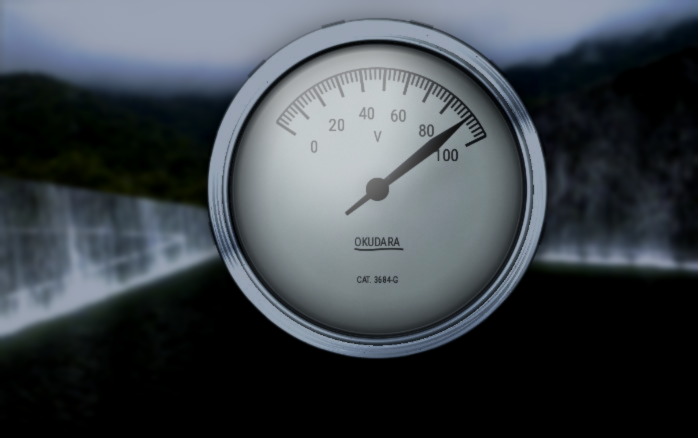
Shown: 90 (V)
